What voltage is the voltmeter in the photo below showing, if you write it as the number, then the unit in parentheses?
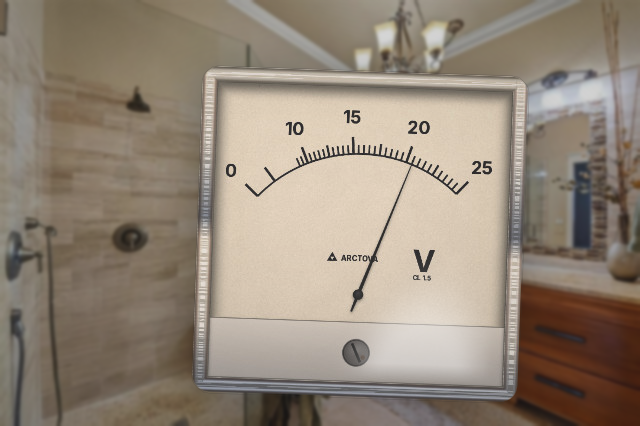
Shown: 20.5 (V)
